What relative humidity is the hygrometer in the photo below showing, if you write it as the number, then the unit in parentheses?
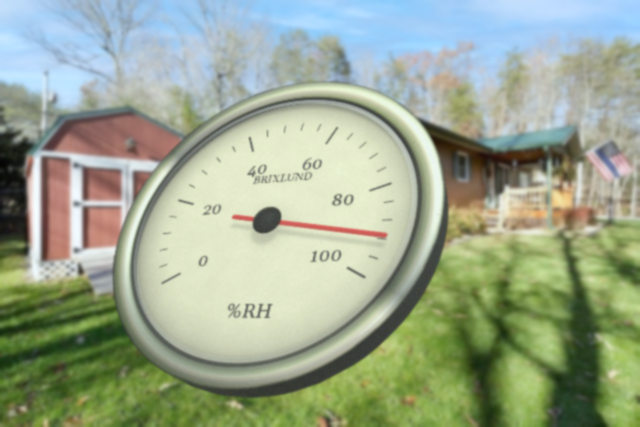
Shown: 92 (%)
